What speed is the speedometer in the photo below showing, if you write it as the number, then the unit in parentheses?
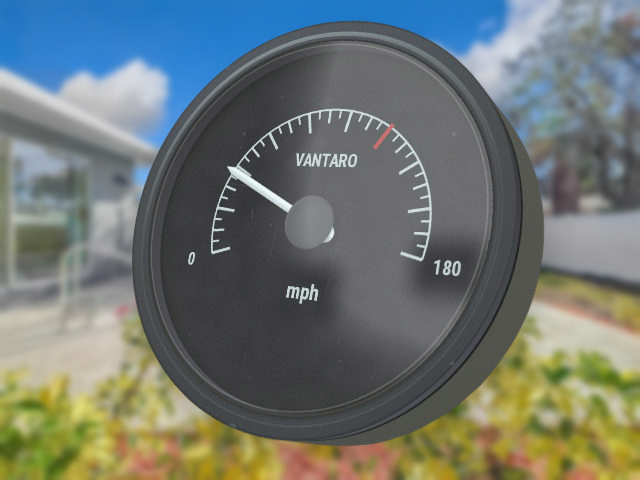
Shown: 37.5 (mph)
